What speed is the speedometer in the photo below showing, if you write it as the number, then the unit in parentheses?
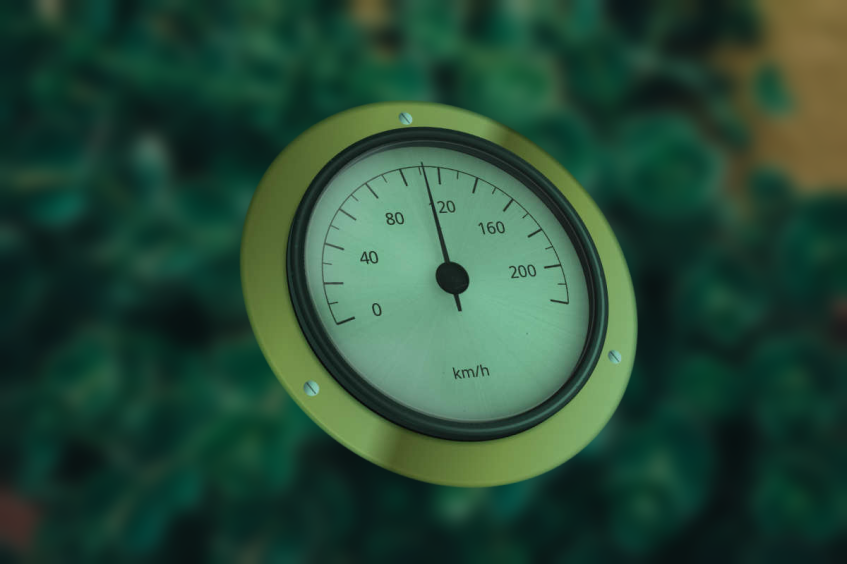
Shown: 110 (km/h)
